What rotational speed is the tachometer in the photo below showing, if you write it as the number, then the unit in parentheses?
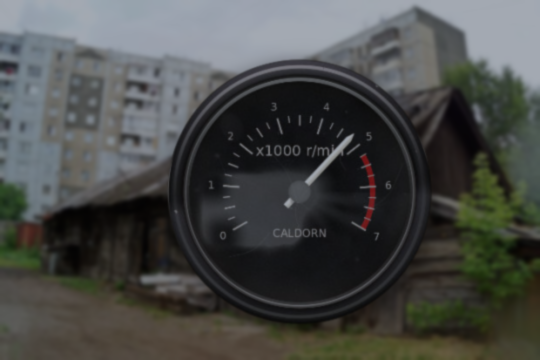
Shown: 4750 (rpm)
